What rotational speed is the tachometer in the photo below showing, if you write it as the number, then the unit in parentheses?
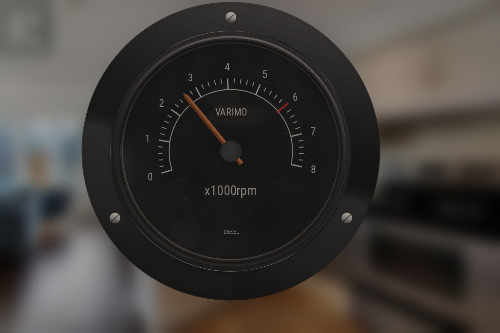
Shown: 2600 (rpm)
